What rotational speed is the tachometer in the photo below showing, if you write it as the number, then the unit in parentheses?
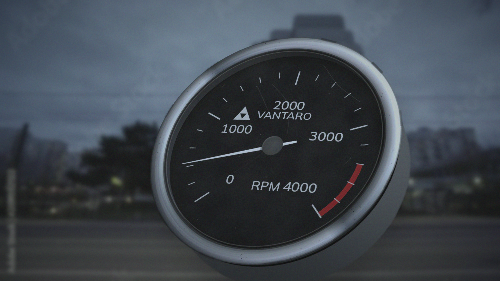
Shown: 400 (rpm)
